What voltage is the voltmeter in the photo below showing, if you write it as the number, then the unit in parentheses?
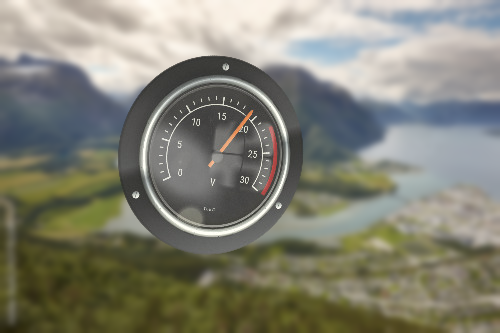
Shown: 19 (V)
